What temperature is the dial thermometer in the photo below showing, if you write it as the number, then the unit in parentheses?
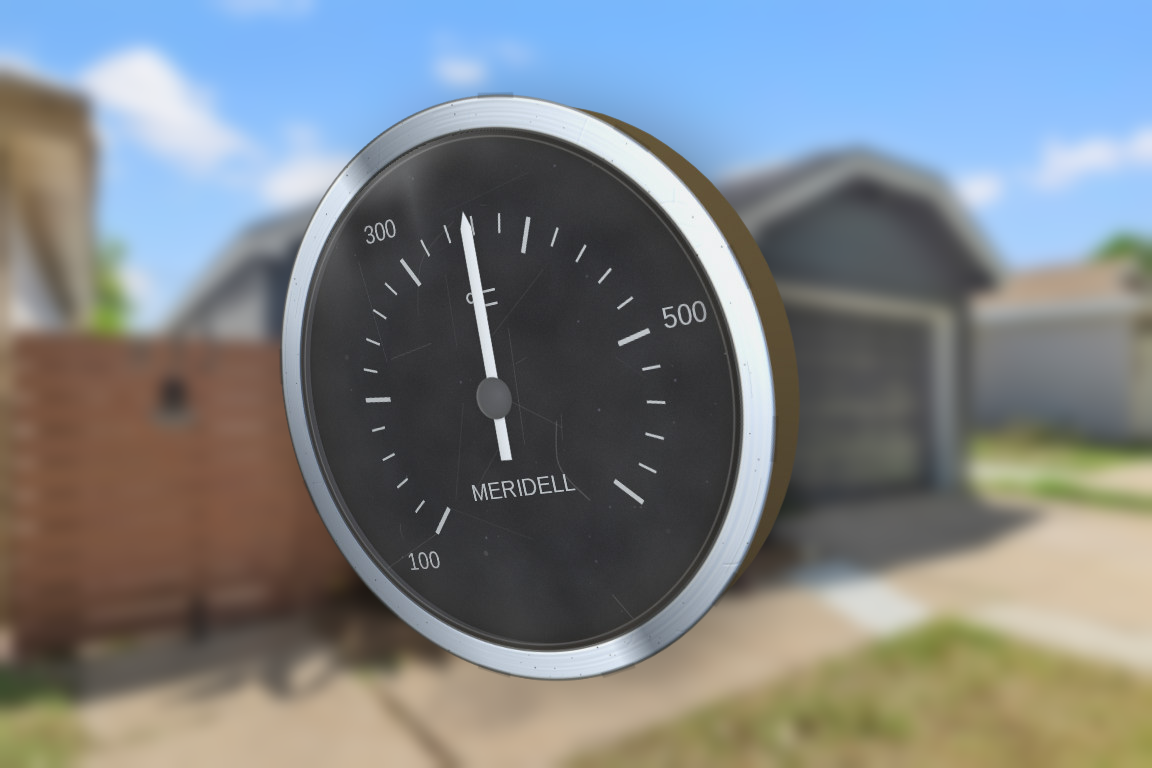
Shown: 360 (°F)
